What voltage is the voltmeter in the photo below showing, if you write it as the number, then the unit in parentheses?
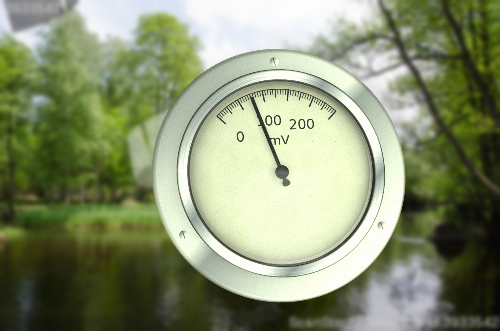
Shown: 75 (mV)
